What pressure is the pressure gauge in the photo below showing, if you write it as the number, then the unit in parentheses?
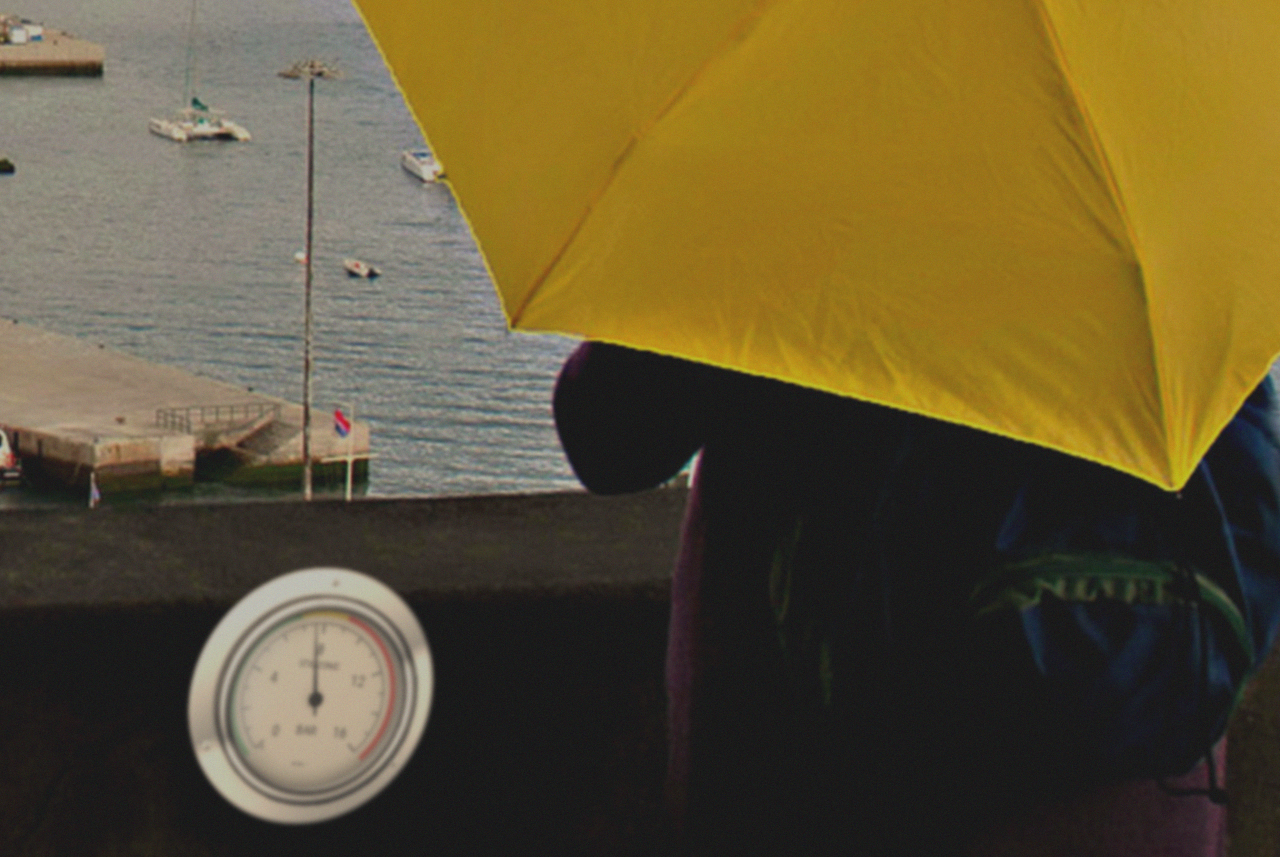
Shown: 7.5 (bar)
